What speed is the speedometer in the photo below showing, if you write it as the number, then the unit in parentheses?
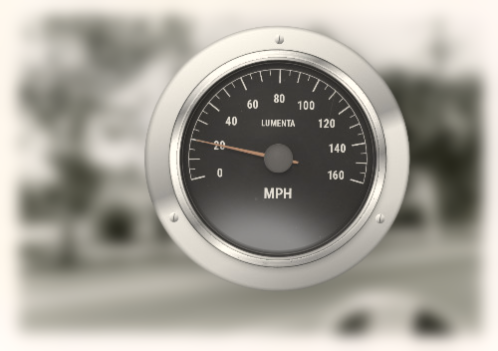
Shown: 20 (mph)
